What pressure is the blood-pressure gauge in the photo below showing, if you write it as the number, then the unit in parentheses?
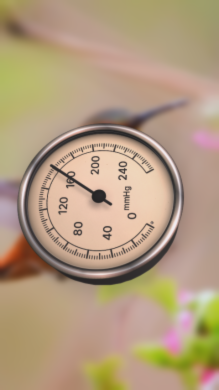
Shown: 160 (mmHg)
